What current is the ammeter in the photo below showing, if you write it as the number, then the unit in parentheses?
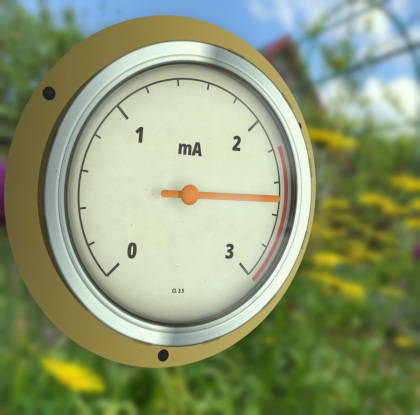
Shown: 2.5 (mA)
